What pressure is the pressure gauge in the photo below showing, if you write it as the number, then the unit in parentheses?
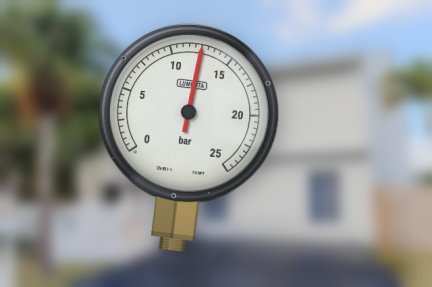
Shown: 12.5 (bar)
